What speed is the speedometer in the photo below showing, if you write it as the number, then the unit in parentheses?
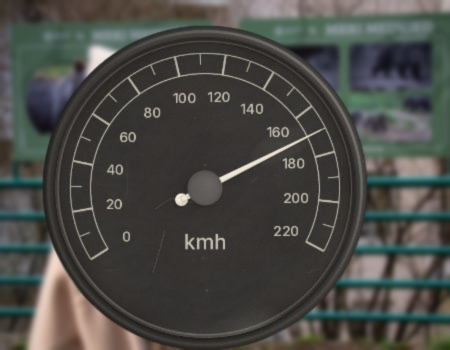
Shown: 170 (km/h)
